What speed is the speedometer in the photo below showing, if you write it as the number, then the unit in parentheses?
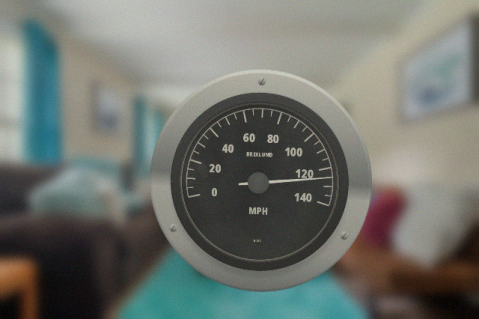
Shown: 125 (mph)
